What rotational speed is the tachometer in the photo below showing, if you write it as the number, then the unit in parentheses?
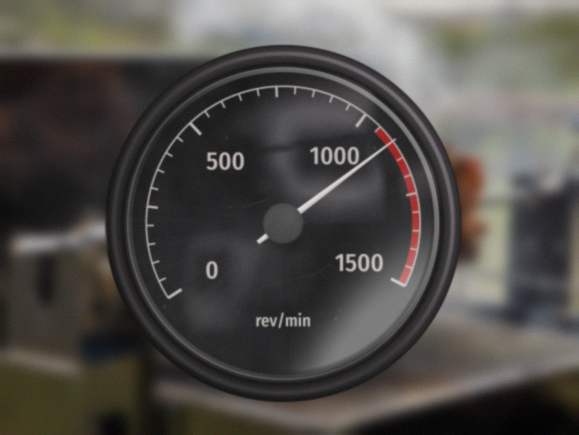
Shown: 1100 (rpm)
